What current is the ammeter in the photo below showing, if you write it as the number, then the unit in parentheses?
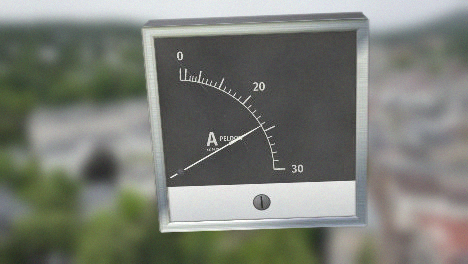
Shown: 24 (A)
